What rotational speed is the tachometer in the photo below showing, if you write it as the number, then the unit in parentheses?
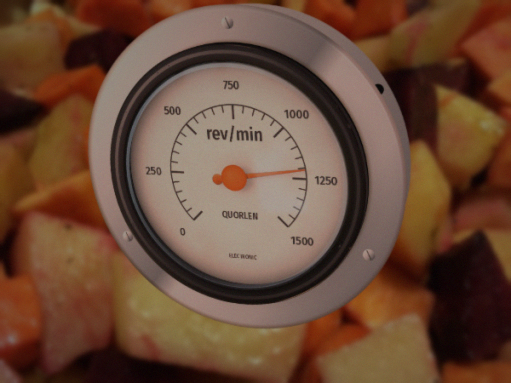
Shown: 1200 (rpm)
